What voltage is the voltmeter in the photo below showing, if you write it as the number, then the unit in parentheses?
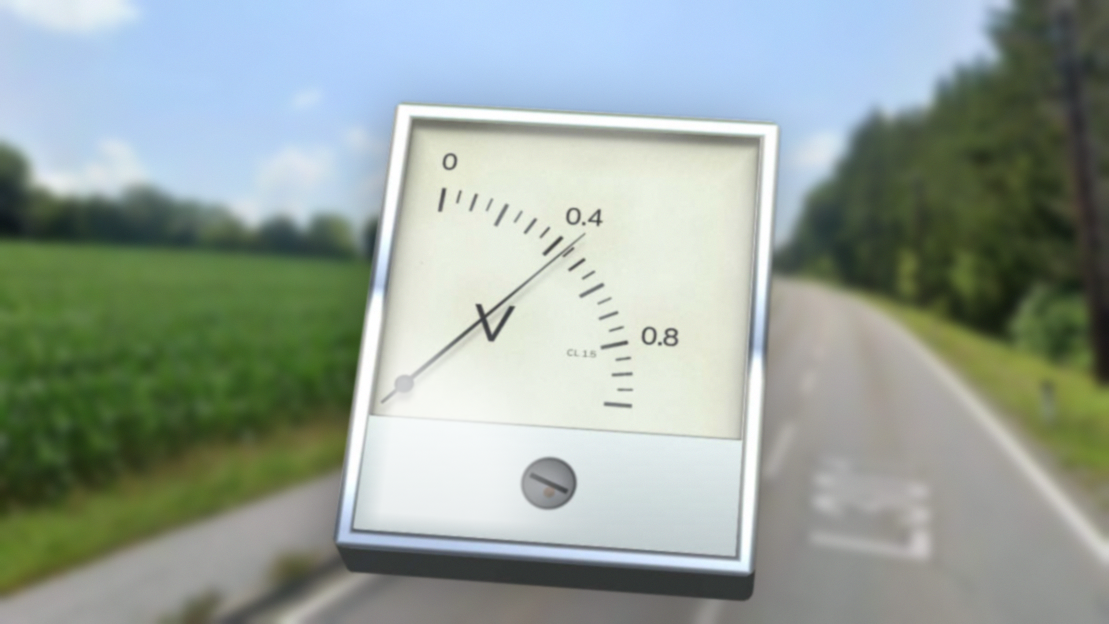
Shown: 0.45 (V)
